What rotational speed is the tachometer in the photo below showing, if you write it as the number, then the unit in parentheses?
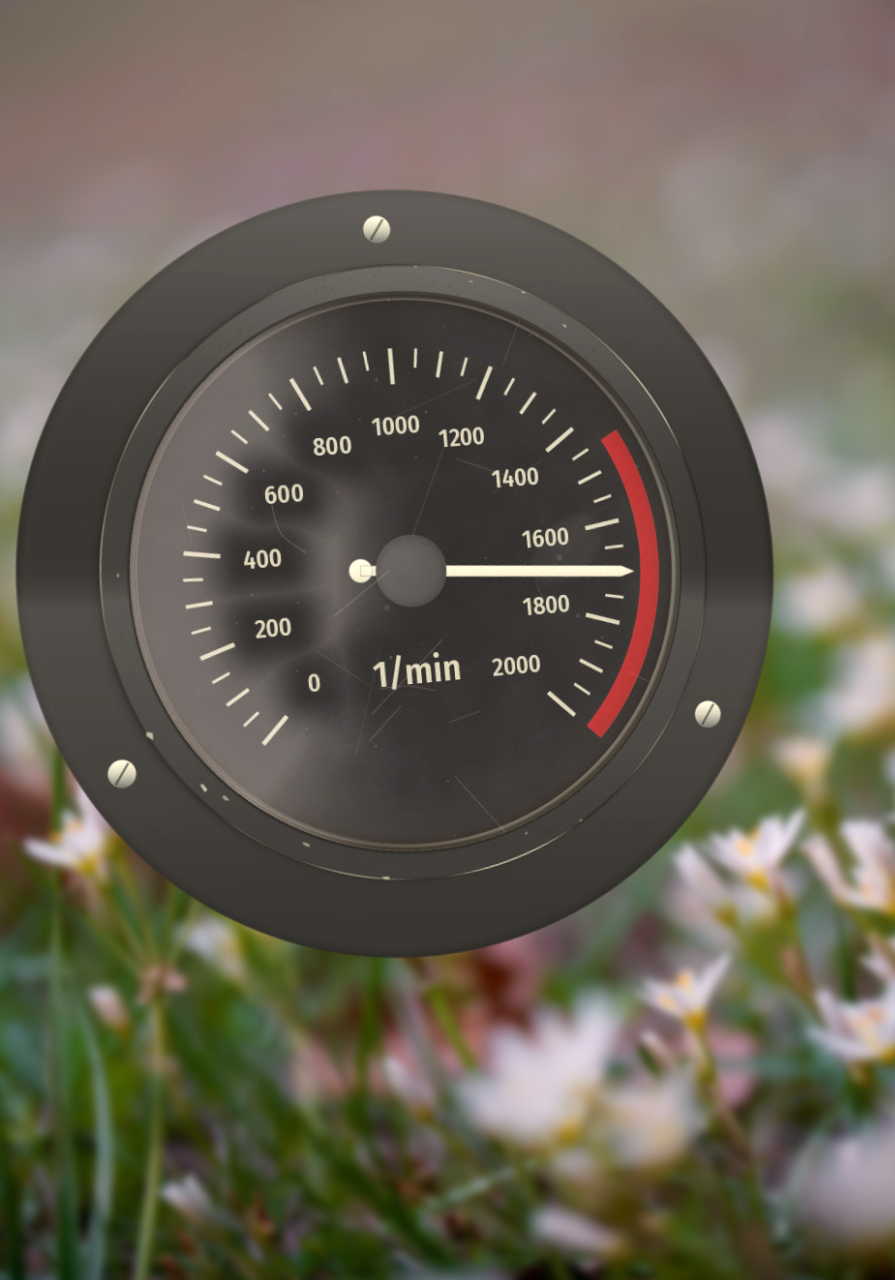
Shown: 1700 (rpm)
